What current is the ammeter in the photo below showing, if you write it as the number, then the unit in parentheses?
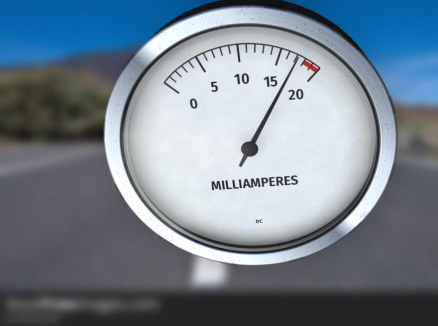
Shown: 17 (mA)
